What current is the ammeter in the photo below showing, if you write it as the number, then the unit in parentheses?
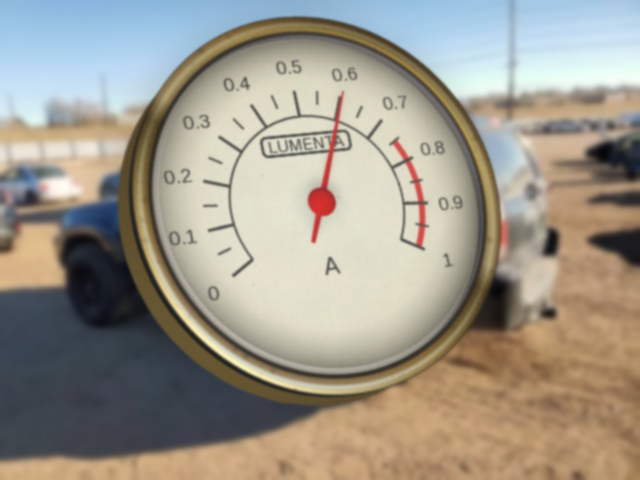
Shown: 0.6 (A)
